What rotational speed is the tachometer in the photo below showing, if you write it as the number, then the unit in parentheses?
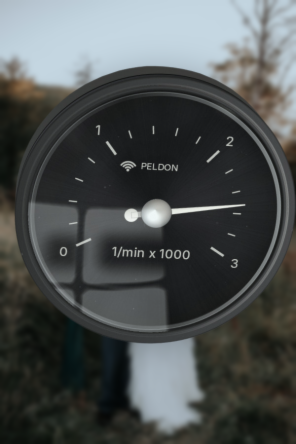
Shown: 2500 (rpm)
